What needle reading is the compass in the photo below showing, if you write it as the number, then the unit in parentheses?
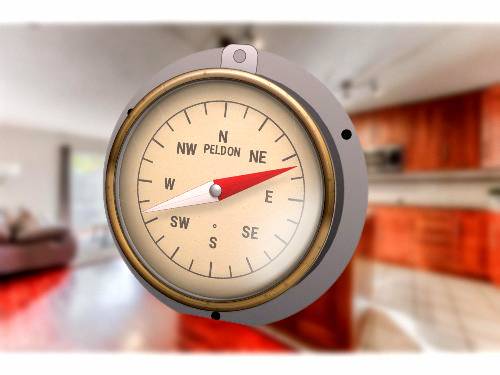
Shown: 67.5 (°)
